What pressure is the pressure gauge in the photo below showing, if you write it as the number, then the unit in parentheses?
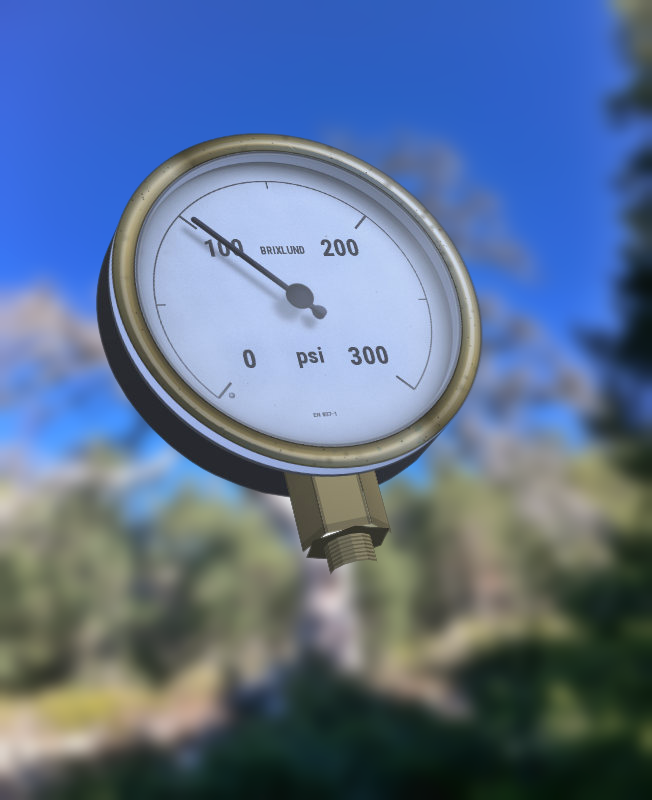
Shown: 100 (psi)
